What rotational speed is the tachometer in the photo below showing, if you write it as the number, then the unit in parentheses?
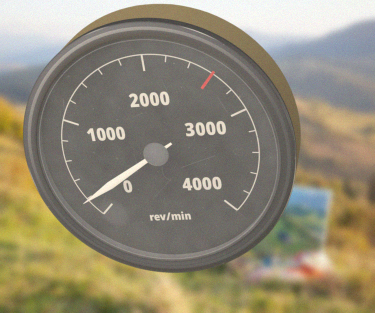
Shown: 200 (rpm)
